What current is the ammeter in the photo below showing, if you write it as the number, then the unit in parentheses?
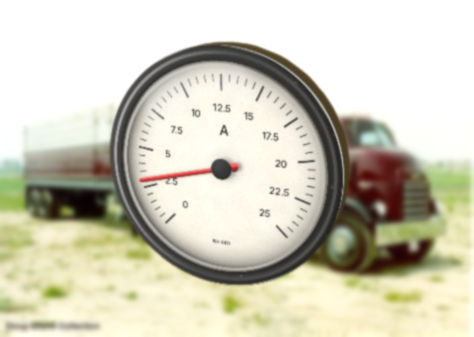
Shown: 3 (A)
